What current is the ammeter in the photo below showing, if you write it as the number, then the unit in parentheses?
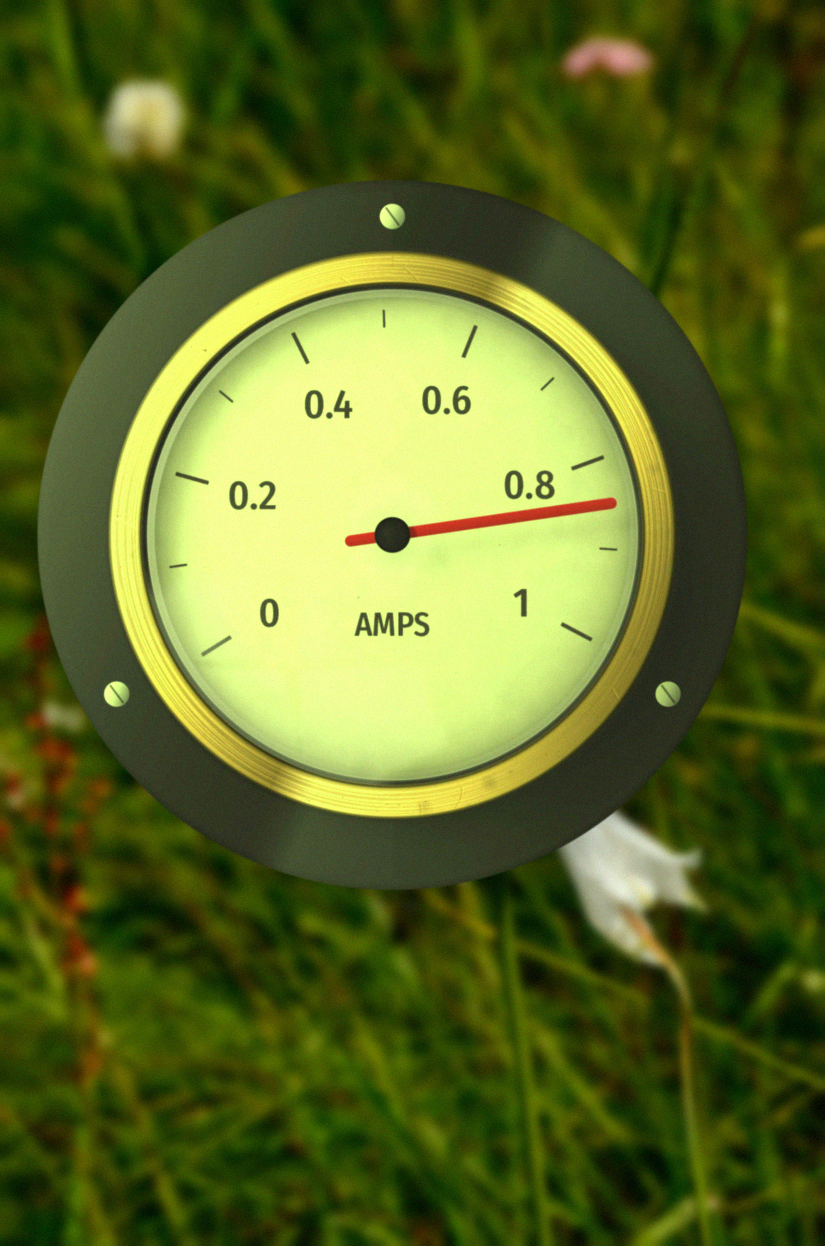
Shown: 0.85 (A)
